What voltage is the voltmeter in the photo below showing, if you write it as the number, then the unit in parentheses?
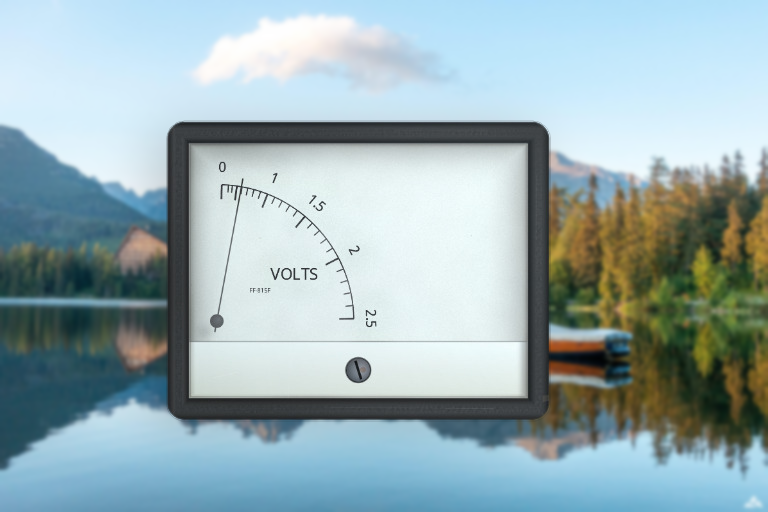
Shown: 0.6 (V)
